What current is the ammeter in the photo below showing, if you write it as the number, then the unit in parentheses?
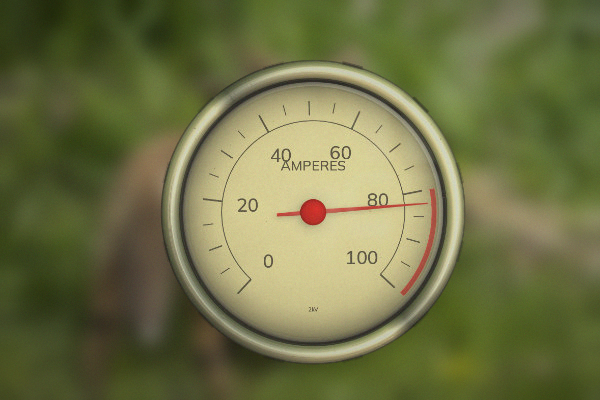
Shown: 82.5 (A)
